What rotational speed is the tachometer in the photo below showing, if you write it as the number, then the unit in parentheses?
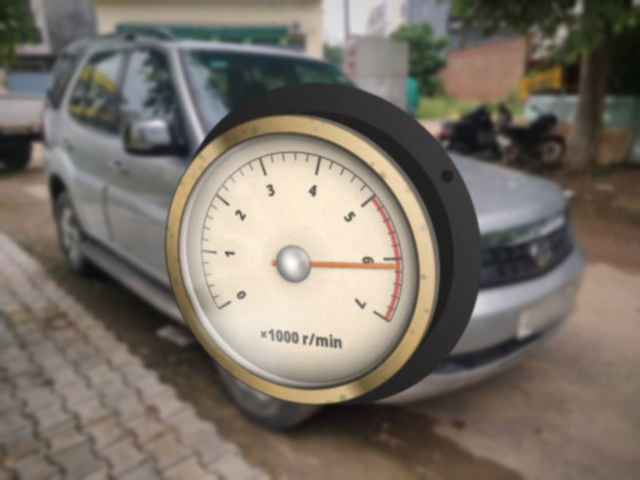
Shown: 6100 (rpm)
